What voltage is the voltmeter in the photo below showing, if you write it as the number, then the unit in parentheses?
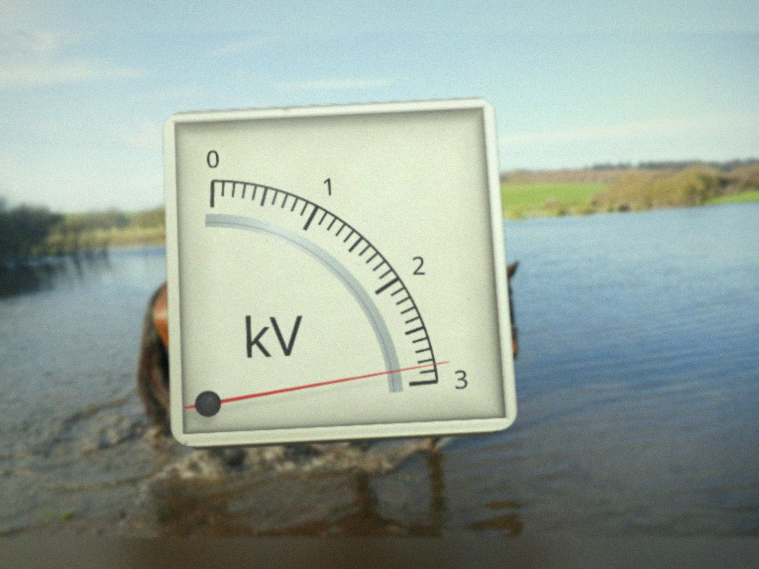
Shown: 2.85 (kV)
